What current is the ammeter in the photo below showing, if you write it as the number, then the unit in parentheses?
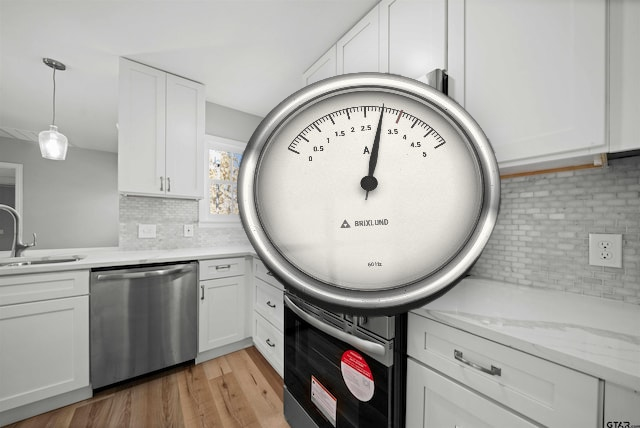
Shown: 3 (A)
